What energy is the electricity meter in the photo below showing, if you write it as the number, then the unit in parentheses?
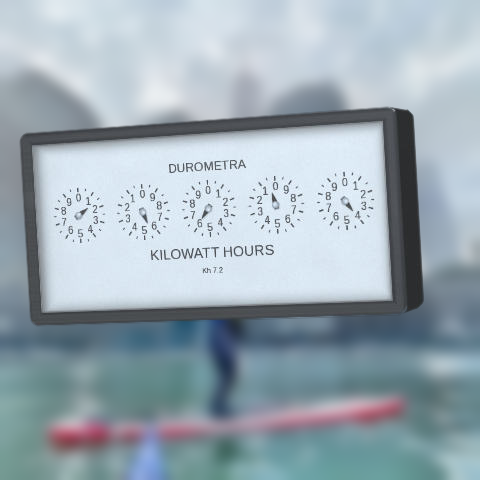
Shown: 15604 (kWh)
